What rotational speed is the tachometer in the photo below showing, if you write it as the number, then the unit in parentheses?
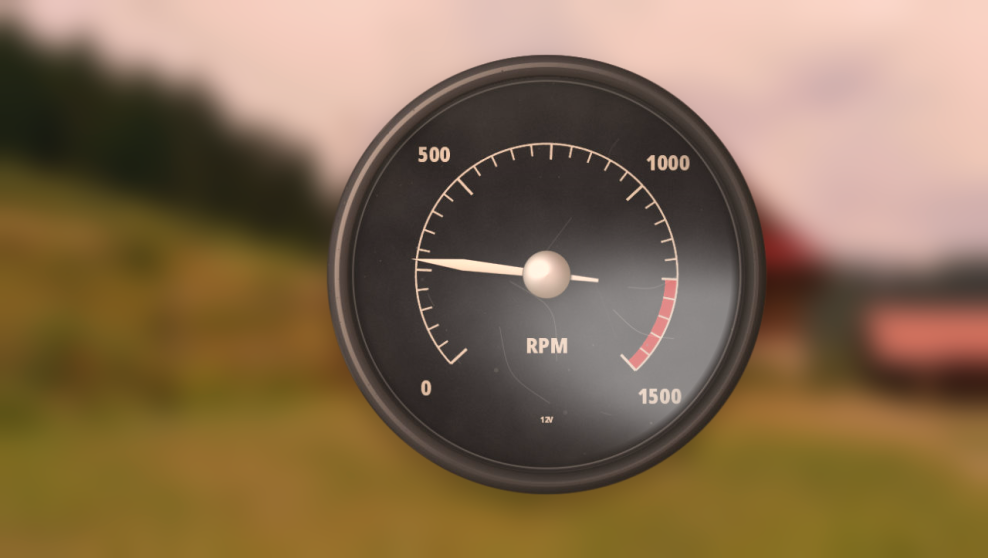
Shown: 275 (rpm)
